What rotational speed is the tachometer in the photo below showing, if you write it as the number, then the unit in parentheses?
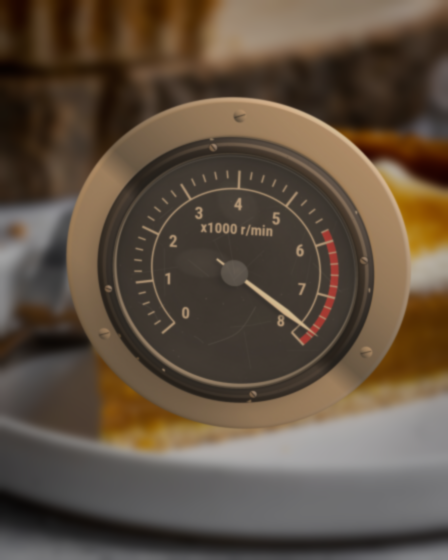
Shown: 7700 (rpm)
